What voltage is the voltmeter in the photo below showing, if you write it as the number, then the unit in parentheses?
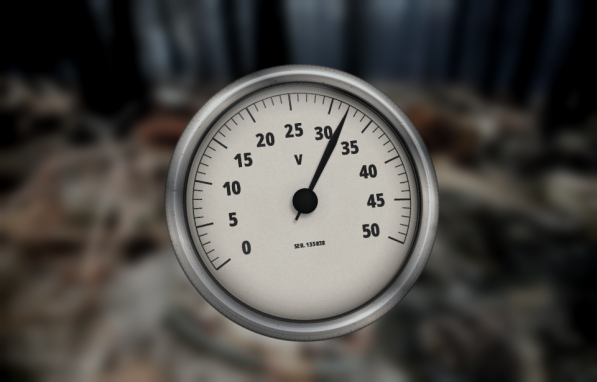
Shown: 32 (V)
